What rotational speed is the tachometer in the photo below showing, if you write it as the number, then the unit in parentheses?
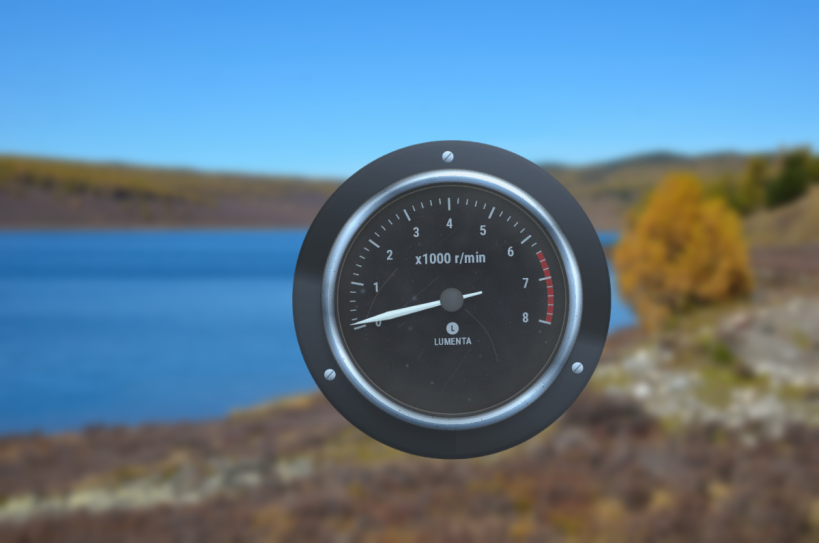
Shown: 100 (rpm)
